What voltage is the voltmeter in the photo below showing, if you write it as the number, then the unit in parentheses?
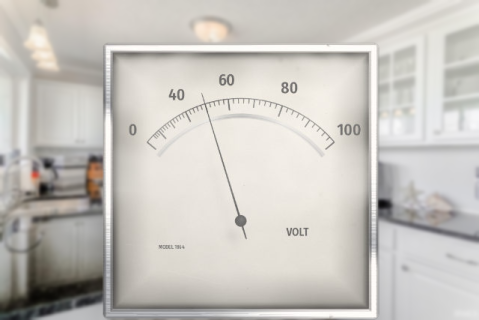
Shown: 50 (V)
